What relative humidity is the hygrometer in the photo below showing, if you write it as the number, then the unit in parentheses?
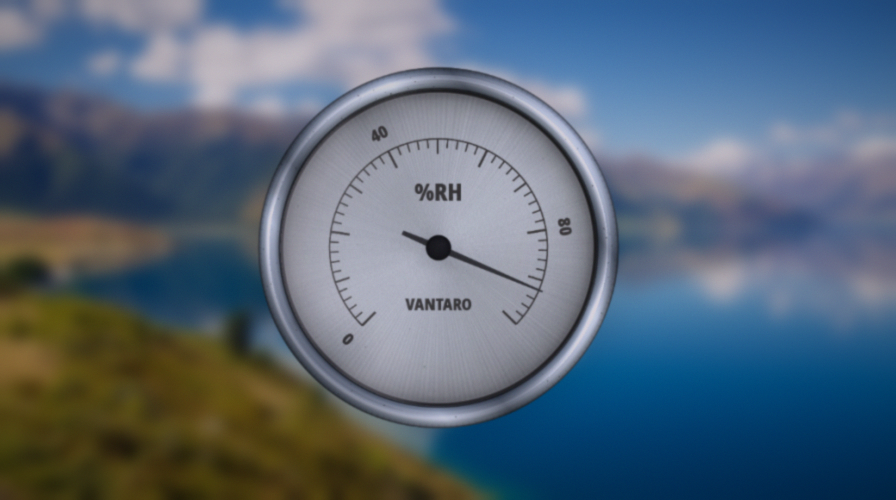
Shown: 92 (%)
